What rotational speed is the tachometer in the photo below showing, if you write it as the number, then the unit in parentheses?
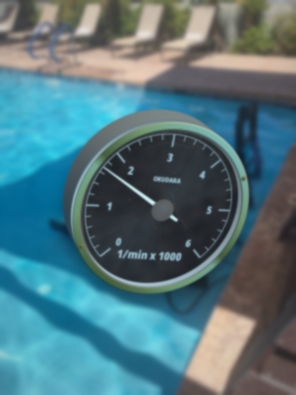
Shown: 1700 (rpm)
